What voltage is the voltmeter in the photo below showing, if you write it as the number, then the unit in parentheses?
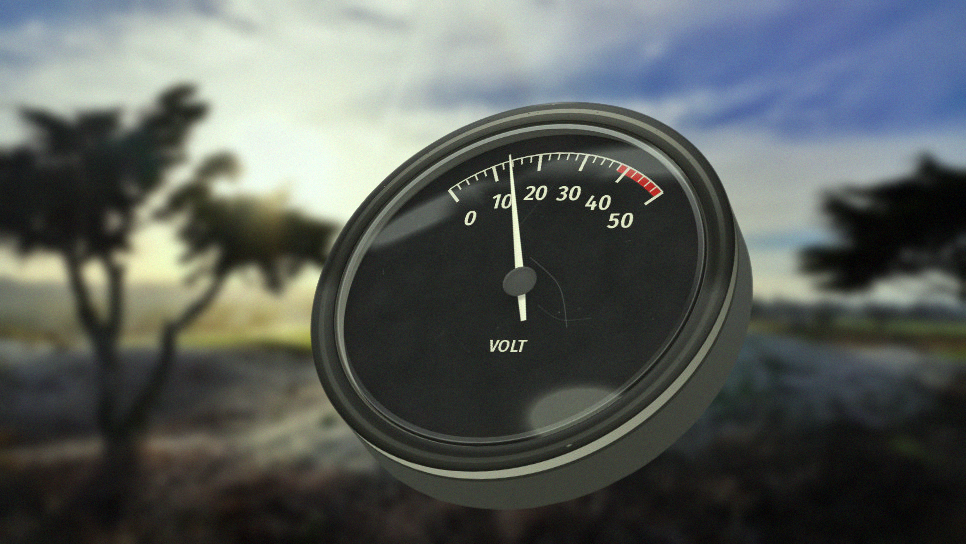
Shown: 14 (V)
